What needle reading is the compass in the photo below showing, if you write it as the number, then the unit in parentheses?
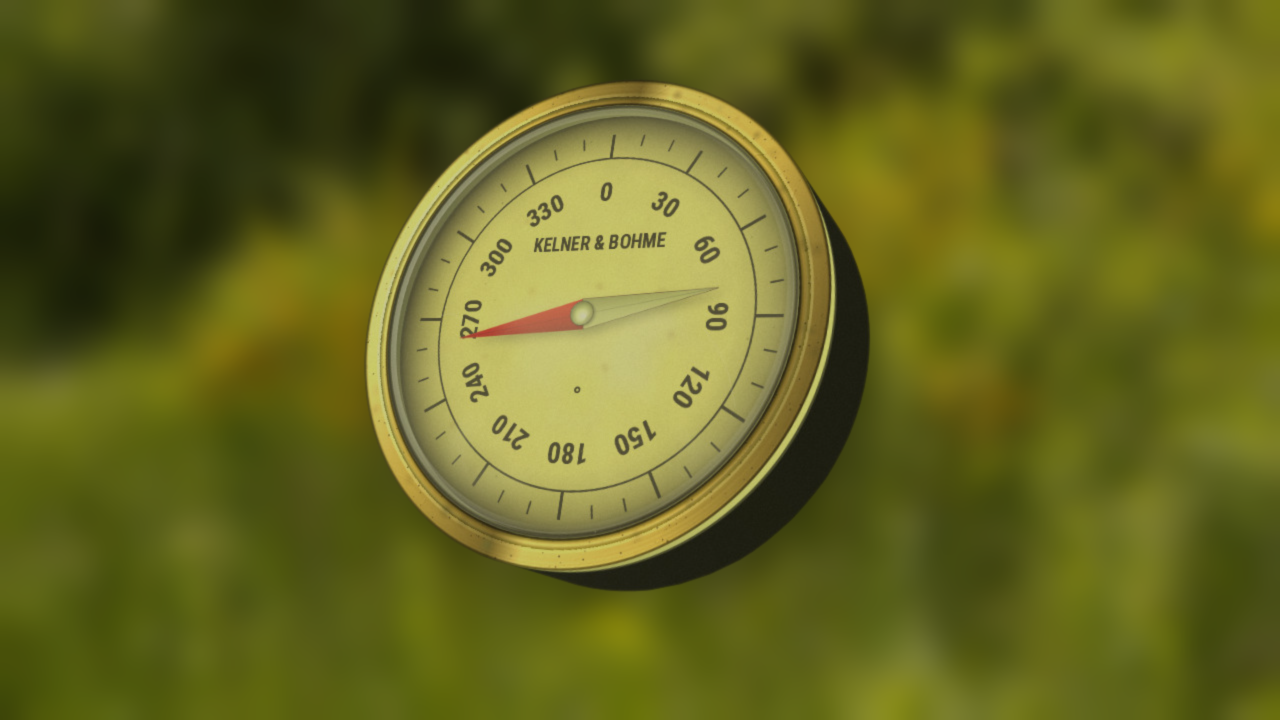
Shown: 260 (°)
